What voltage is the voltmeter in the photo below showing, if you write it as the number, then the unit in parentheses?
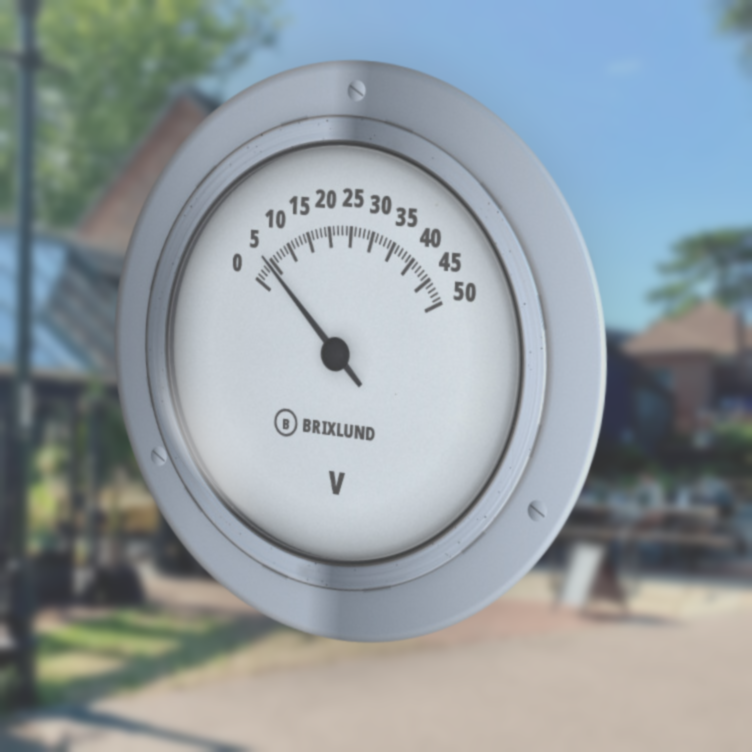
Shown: 5 (V)
